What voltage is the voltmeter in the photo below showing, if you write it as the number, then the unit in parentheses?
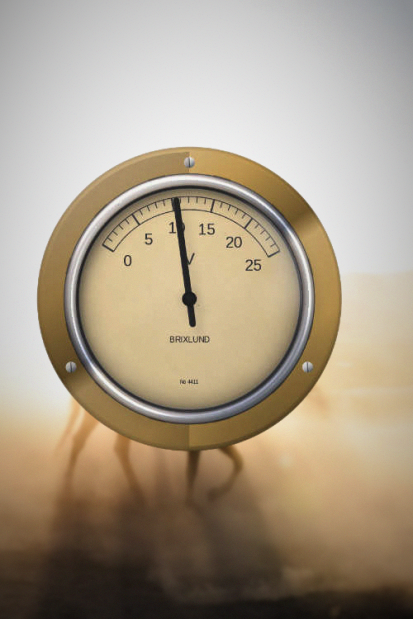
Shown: 10.5 (V)
